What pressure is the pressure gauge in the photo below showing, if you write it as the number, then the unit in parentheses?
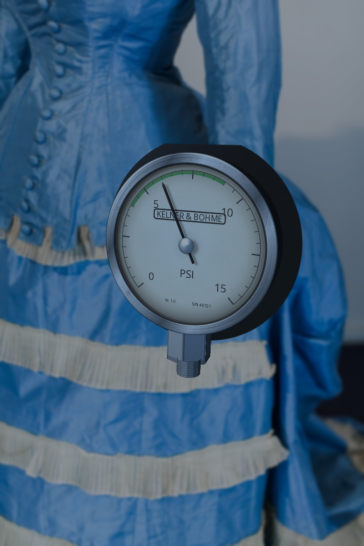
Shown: 6 (psi)
